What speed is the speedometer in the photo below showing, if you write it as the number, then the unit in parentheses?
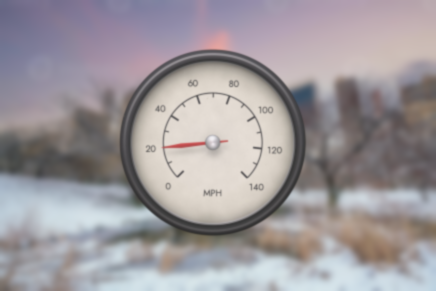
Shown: 20 (mph)
